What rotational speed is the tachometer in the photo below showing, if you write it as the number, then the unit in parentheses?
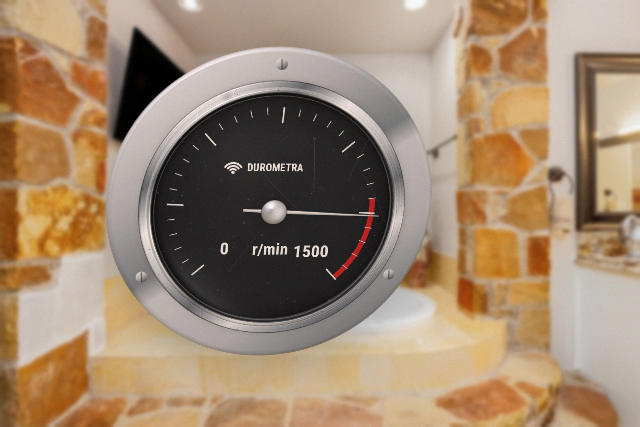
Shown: 1250 (rpm)
